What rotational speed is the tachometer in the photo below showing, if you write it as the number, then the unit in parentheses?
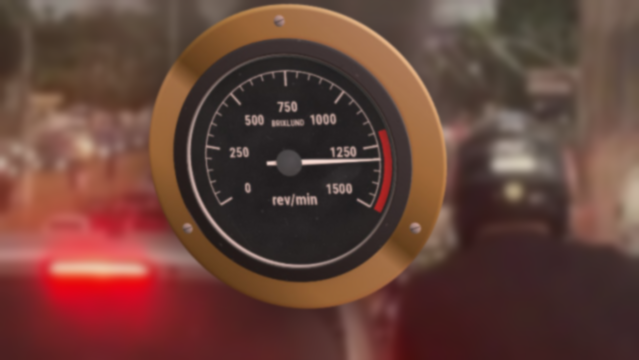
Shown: 1300 (rpm)
